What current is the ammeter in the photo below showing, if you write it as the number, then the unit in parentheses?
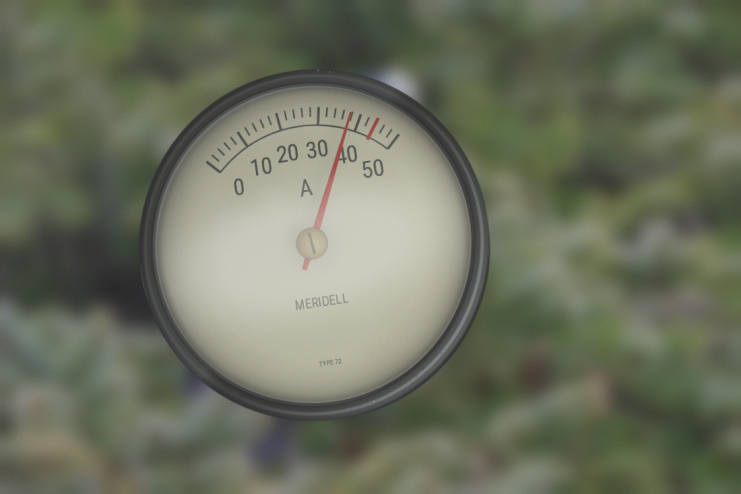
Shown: 38 (A)
